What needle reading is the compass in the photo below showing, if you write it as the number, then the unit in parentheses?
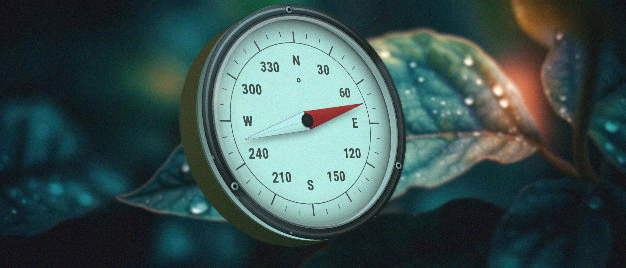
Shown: 75 (°)
